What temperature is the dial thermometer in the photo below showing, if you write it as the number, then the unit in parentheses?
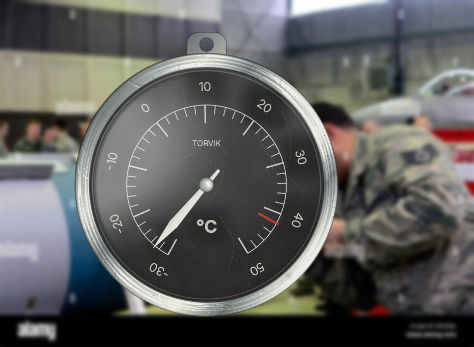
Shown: -27 (°C)
